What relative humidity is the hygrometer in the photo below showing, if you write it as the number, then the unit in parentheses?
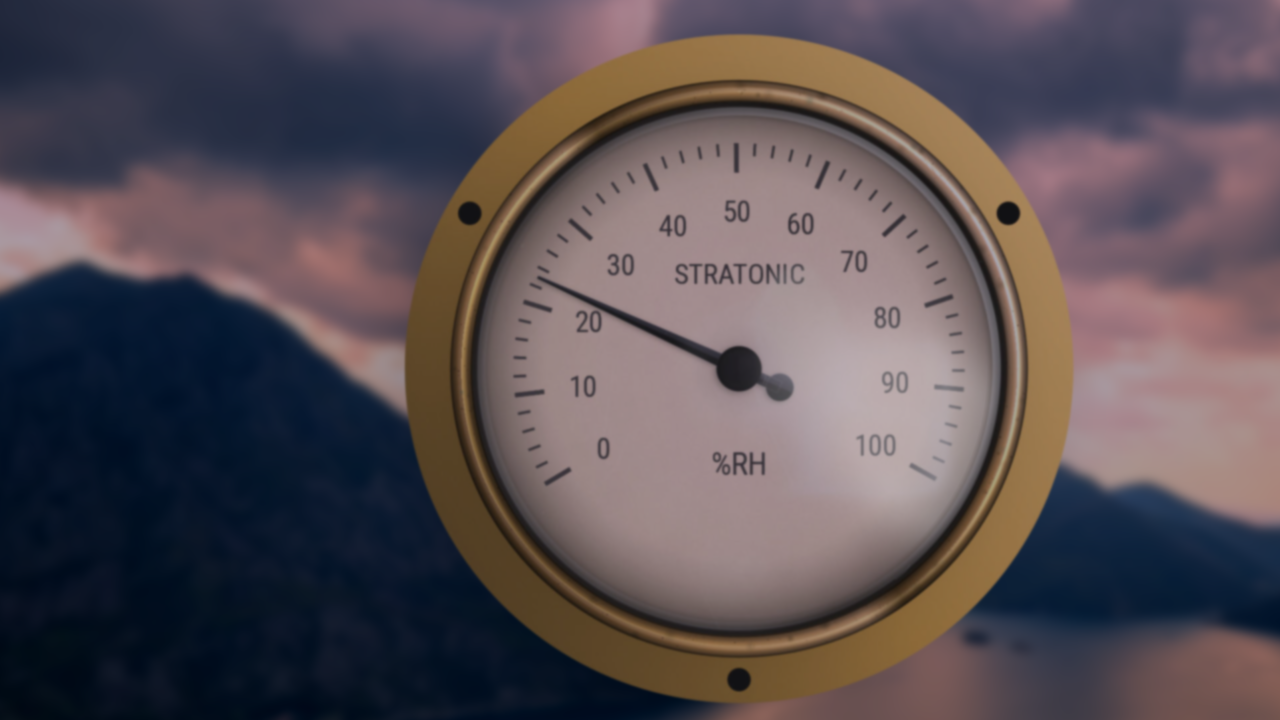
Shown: 23 (%)
